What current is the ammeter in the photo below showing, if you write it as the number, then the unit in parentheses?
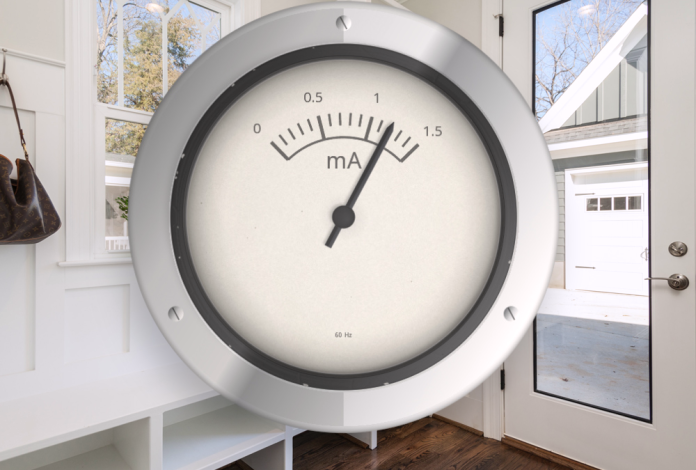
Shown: 1.2 (mA)
